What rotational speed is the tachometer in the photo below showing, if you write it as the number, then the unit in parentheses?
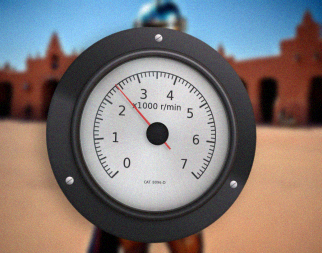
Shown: 2400 (rpm)
